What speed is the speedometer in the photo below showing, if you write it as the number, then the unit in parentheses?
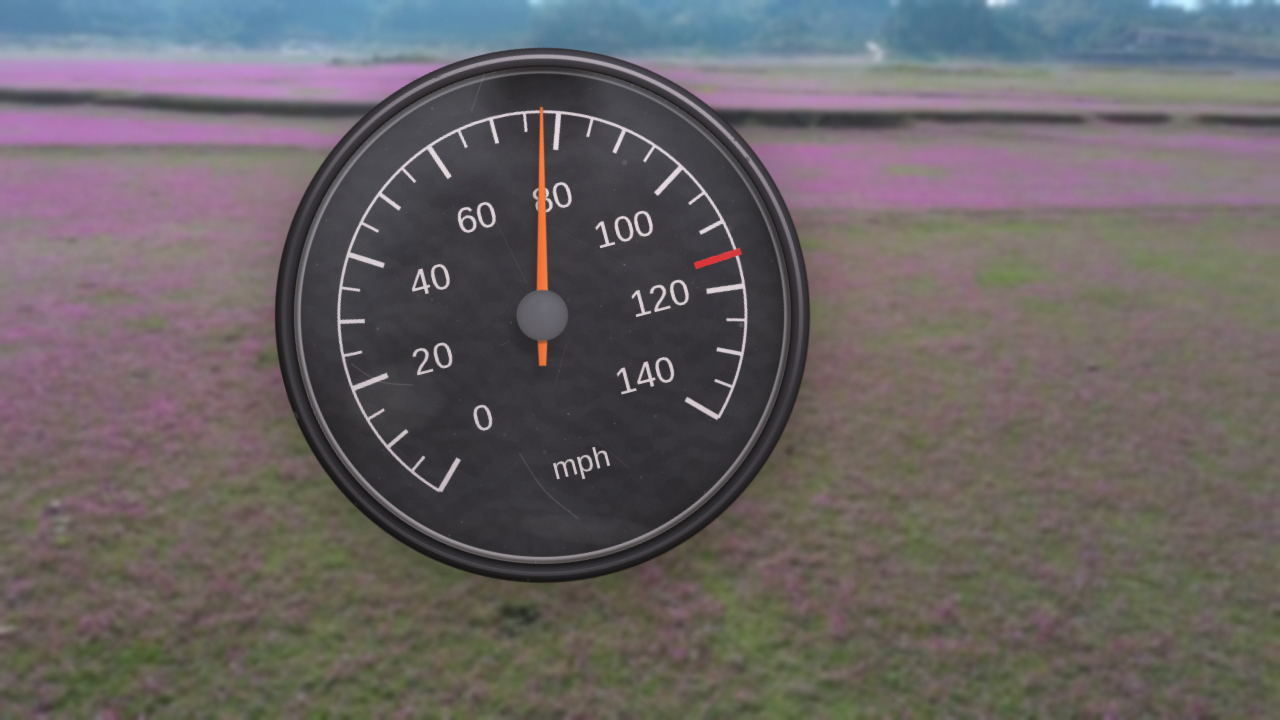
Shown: 77.5 (mph)
